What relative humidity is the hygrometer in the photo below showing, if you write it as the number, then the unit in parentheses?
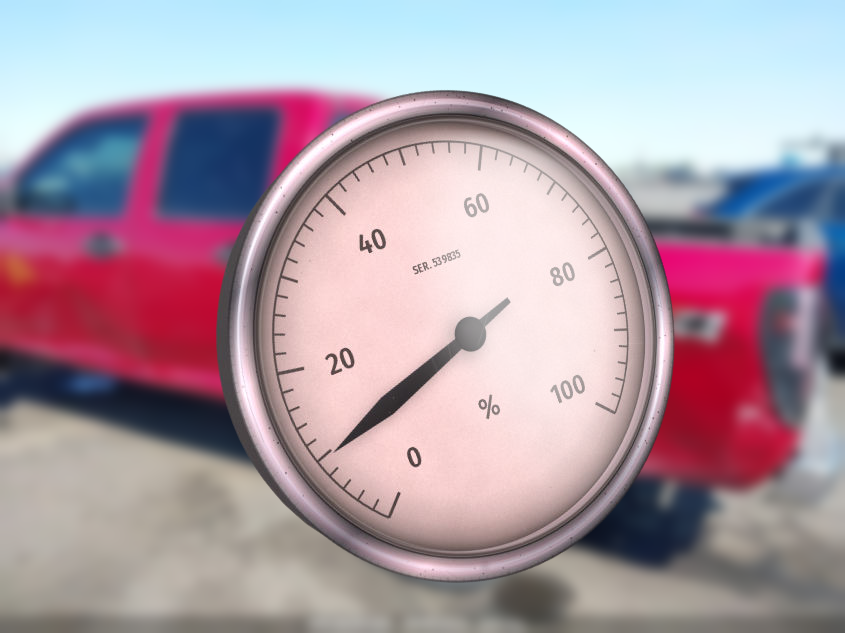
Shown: 10 (%)
